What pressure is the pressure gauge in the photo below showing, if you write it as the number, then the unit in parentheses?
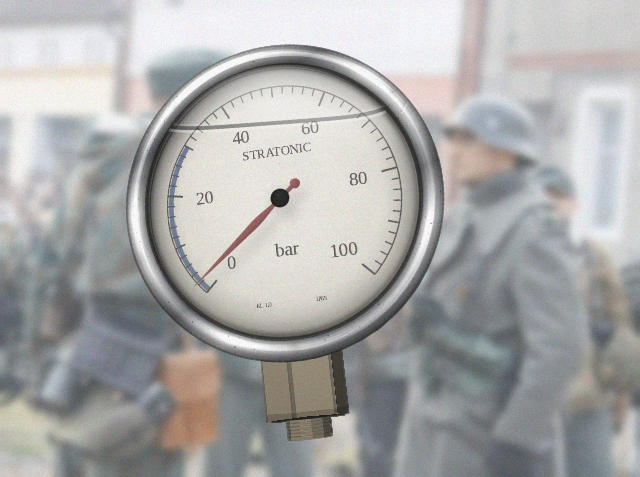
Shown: 2 (bar)
